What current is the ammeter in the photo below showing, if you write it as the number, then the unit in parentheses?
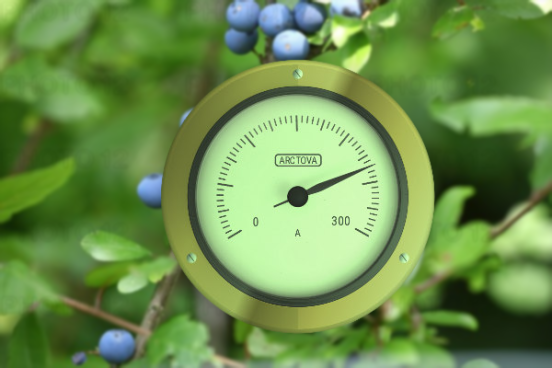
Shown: 235 (A)
